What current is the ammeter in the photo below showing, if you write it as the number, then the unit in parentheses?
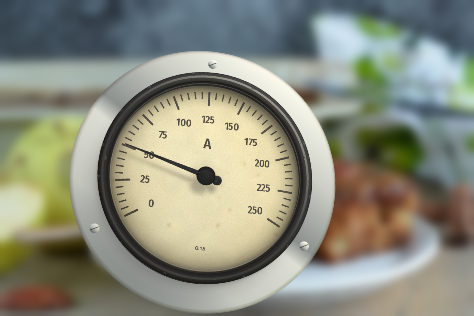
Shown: 50 (A)
